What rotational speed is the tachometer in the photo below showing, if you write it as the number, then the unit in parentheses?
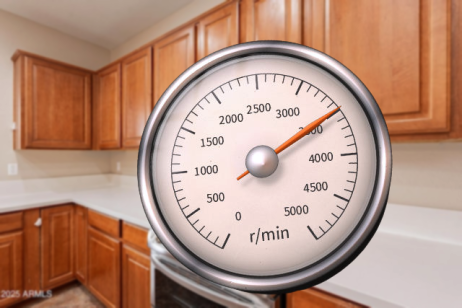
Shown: 3500 (rpm)
